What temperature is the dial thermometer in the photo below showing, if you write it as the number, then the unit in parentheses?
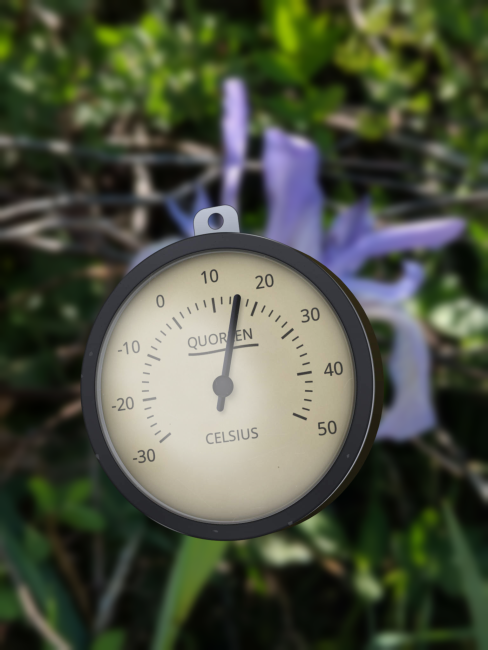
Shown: 16 (°C)
